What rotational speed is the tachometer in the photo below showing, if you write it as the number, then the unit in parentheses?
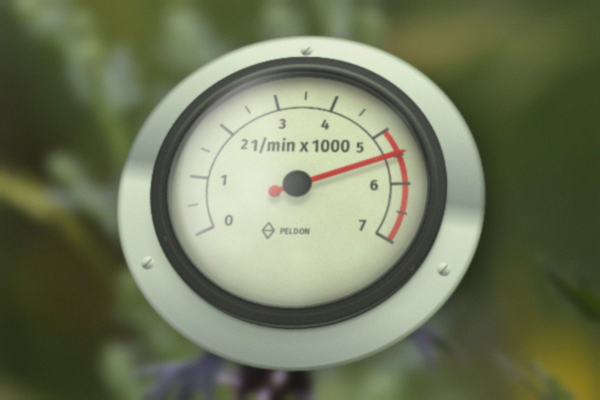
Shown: 5500 (rpm)
